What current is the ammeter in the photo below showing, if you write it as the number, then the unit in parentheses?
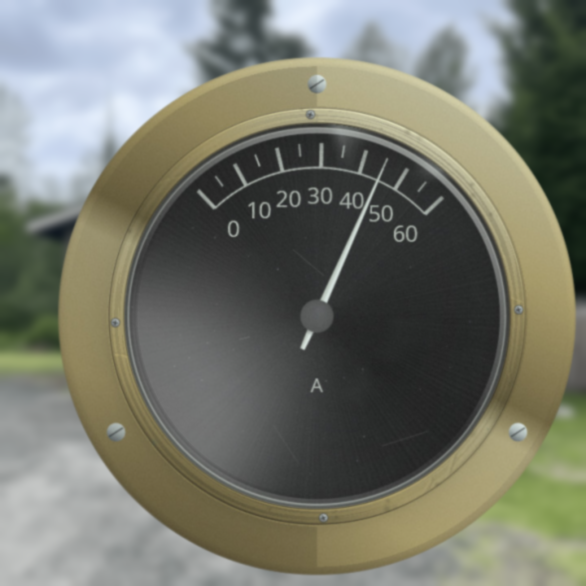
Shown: 45 (A)
